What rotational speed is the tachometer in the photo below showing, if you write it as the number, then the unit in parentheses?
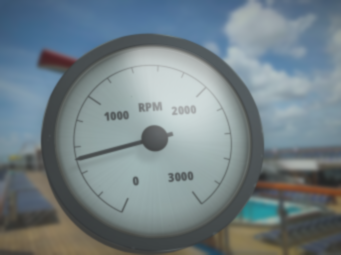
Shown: 500 (rpm)
